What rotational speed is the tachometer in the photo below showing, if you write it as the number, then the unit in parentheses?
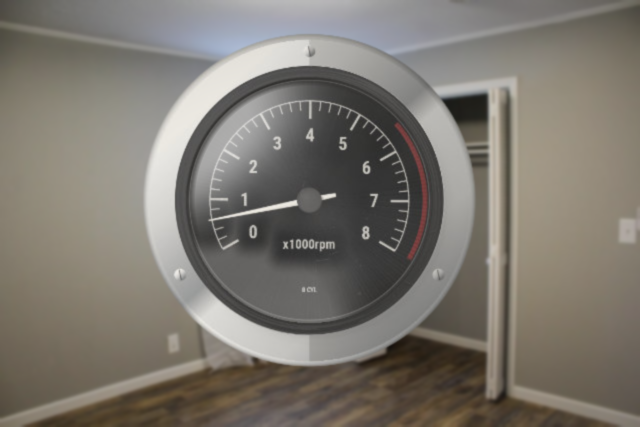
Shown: 600 (rpm)
